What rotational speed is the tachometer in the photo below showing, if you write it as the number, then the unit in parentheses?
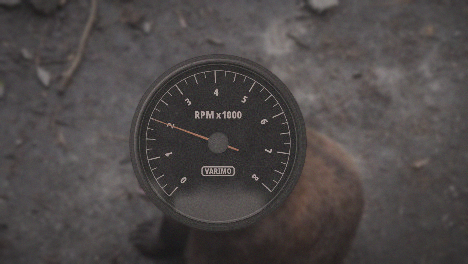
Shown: 2000 (rpm)
